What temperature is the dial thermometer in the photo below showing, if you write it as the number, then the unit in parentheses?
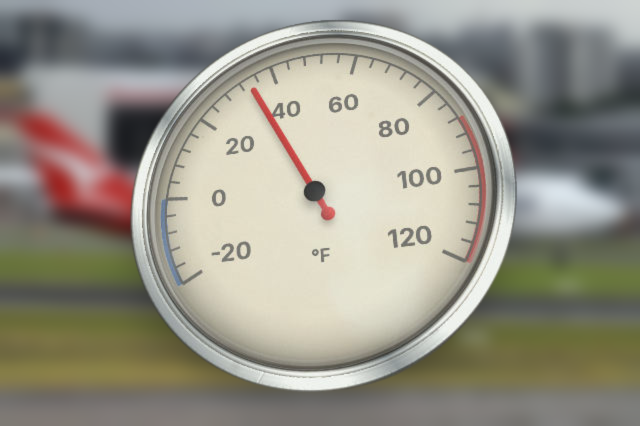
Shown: 34 (°F)
